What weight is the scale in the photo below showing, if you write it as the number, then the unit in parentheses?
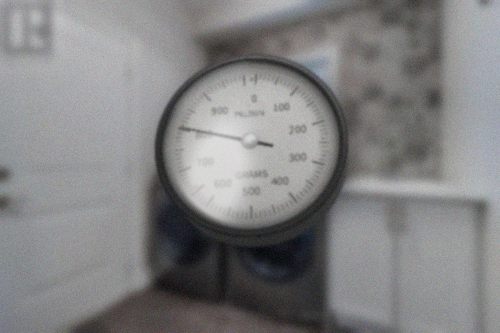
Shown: 800 (g)
